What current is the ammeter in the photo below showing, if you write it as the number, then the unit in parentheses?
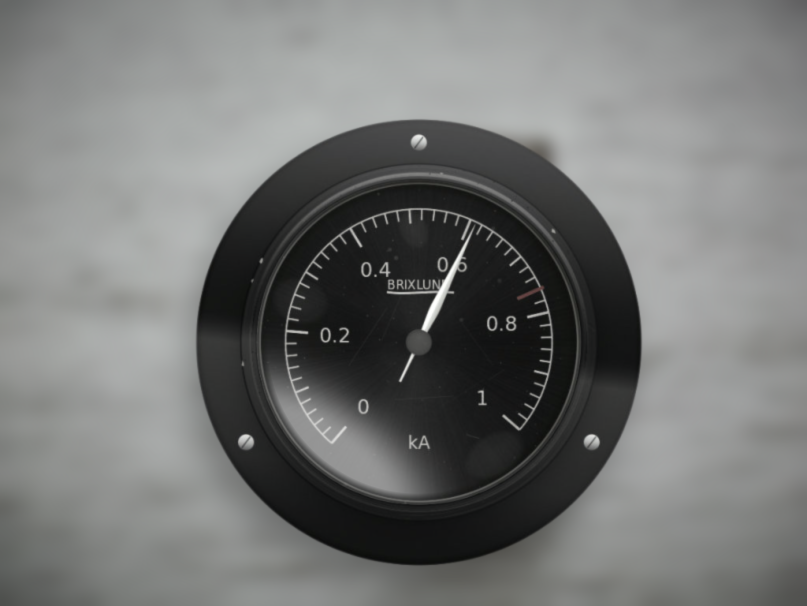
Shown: 0.61 (kA)
